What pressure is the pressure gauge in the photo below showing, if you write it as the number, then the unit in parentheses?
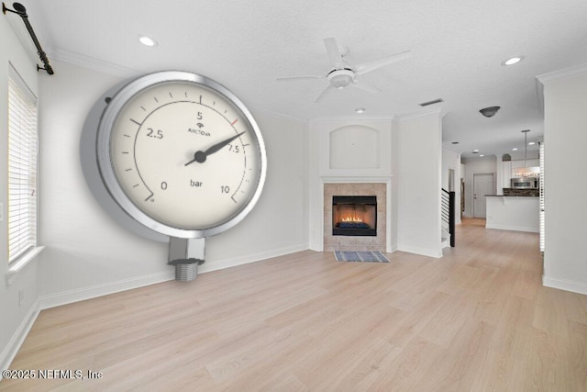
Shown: 7 (bar)
